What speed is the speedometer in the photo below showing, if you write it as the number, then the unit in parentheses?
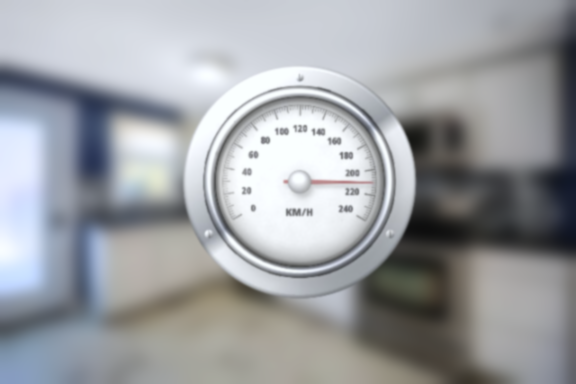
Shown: 210 (km/h)
